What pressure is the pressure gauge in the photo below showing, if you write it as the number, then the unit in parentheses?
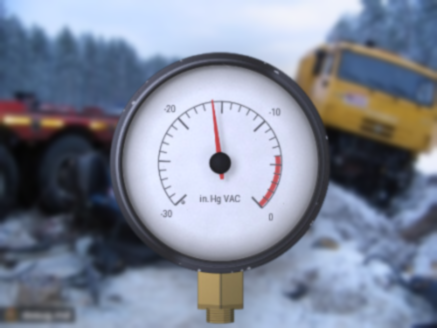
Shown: -16 (inHg)
